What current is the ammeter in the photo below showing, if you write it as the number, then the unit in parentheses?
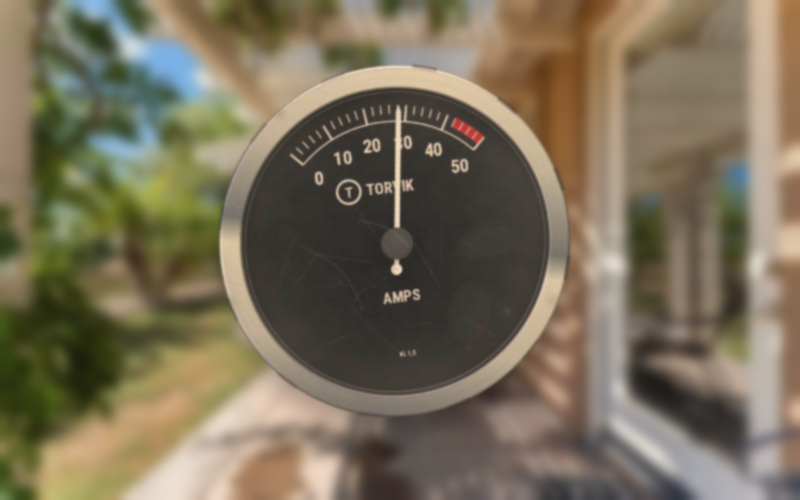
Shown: 28 (A)
